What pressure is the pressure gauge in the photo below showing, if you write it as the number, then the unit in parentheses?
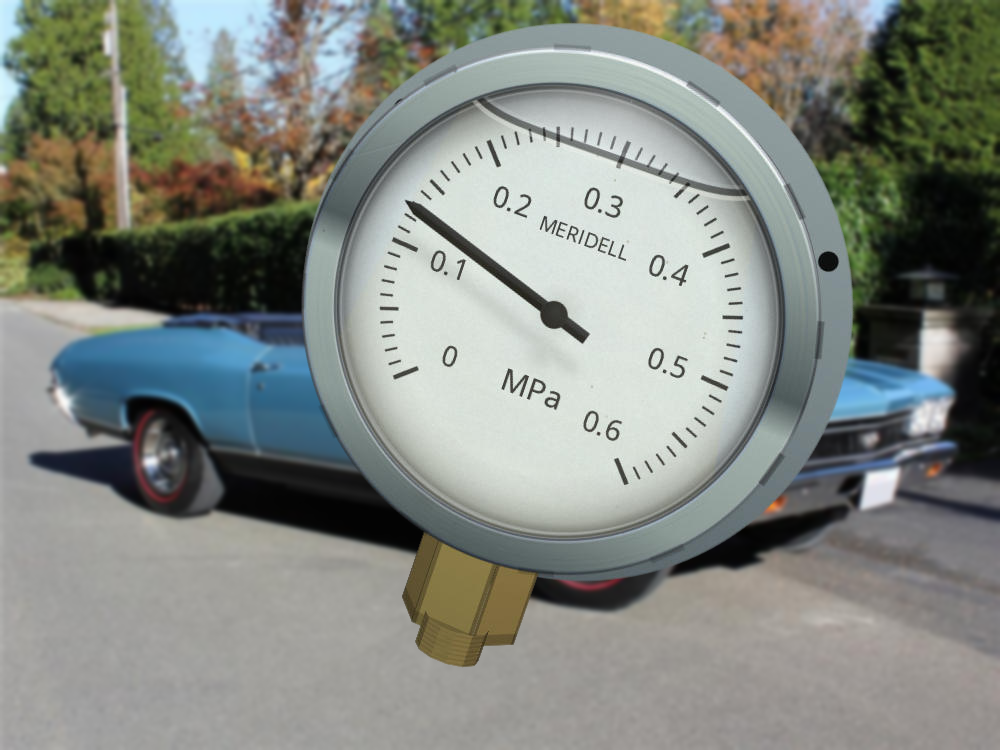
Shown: 0.13 (MPa)
